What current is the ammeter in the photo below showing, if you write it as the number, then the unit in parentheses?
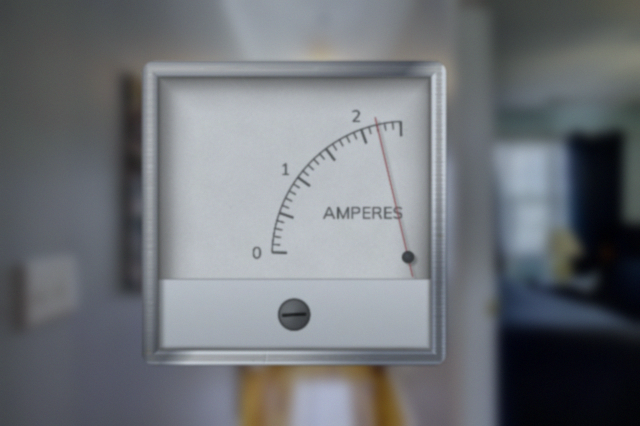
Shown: 2.2 (A)
